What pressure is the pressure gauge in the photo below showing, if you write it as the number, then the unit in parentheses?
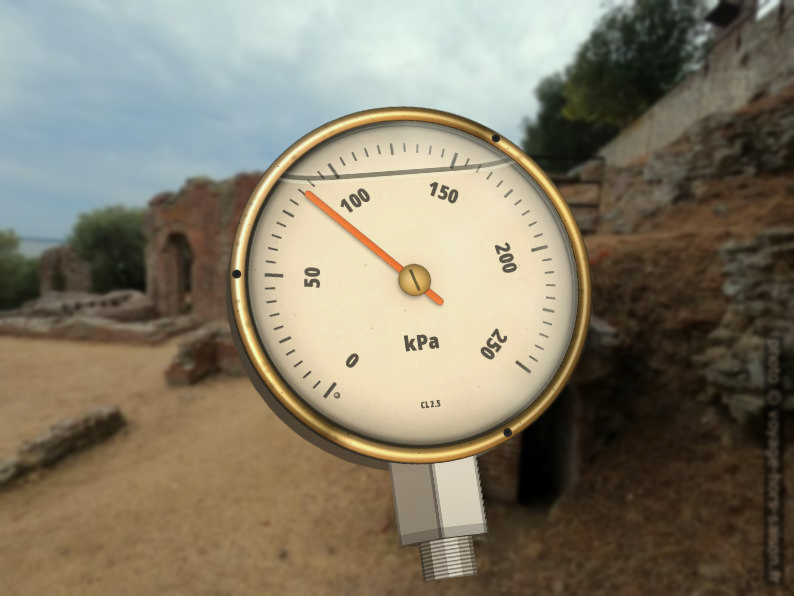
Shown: 85 (kPa)
